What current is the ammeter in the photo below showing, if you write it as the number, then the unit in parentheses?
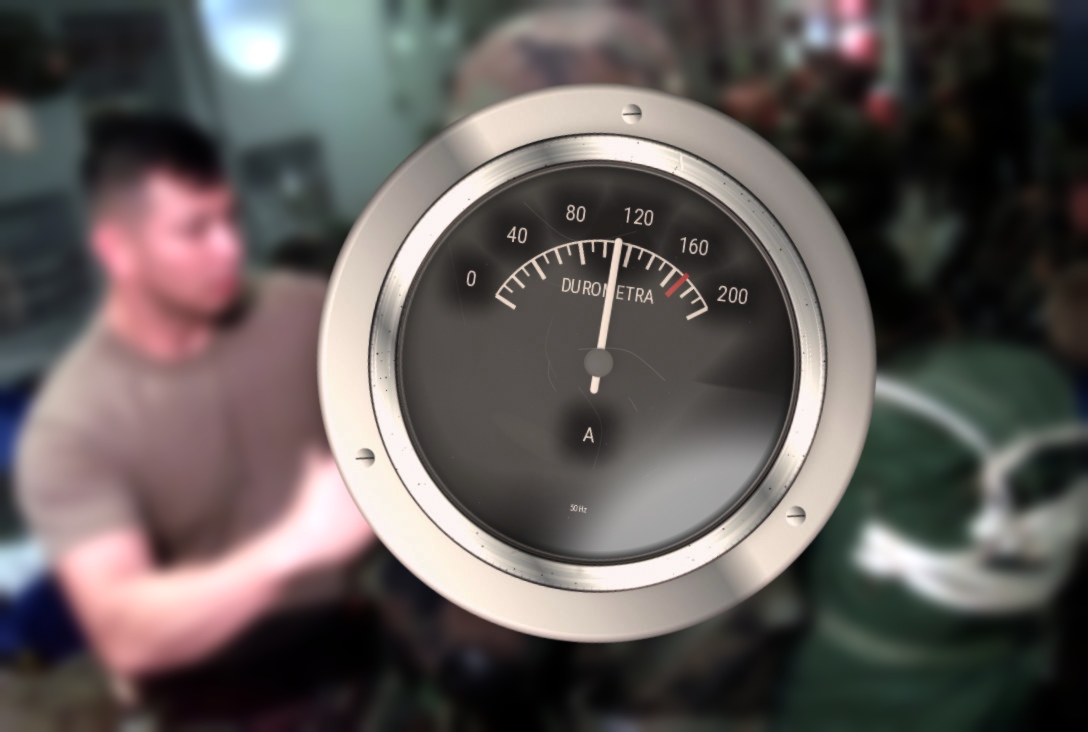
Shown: 110 (A)
